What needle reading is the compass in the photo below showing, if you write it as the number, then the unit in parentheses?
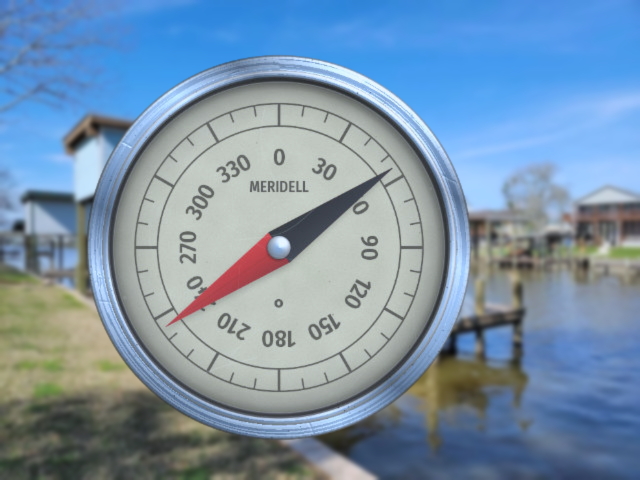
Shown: 235 (°)
